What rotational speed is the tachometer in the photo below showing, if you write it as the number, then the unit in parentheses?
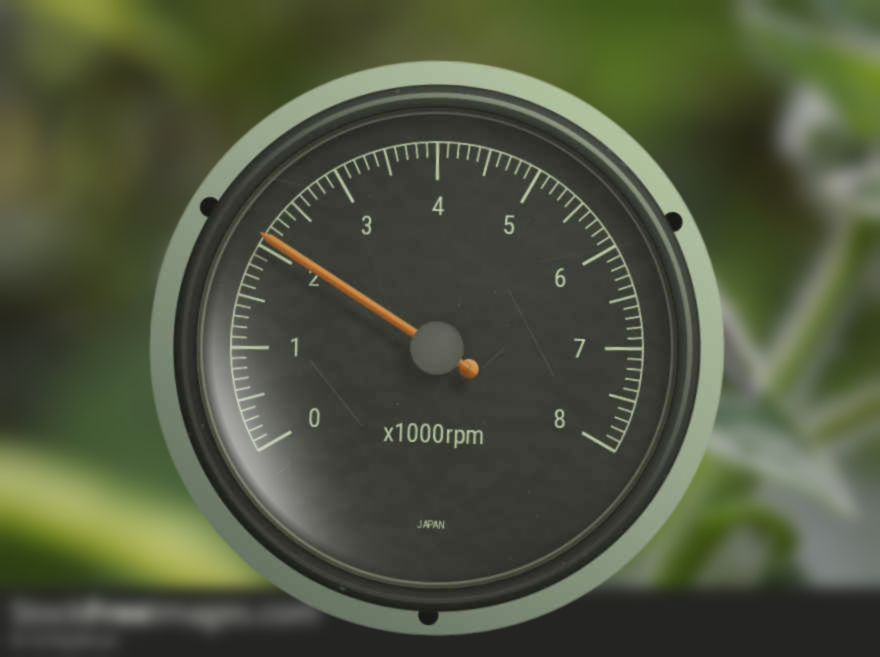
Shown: 2100 (rpm)
